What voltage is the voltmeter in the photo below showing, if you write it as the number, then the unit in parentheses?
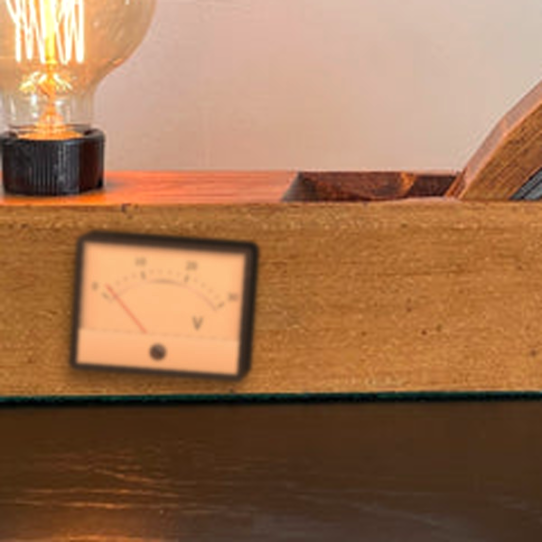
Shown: 2 (V)
